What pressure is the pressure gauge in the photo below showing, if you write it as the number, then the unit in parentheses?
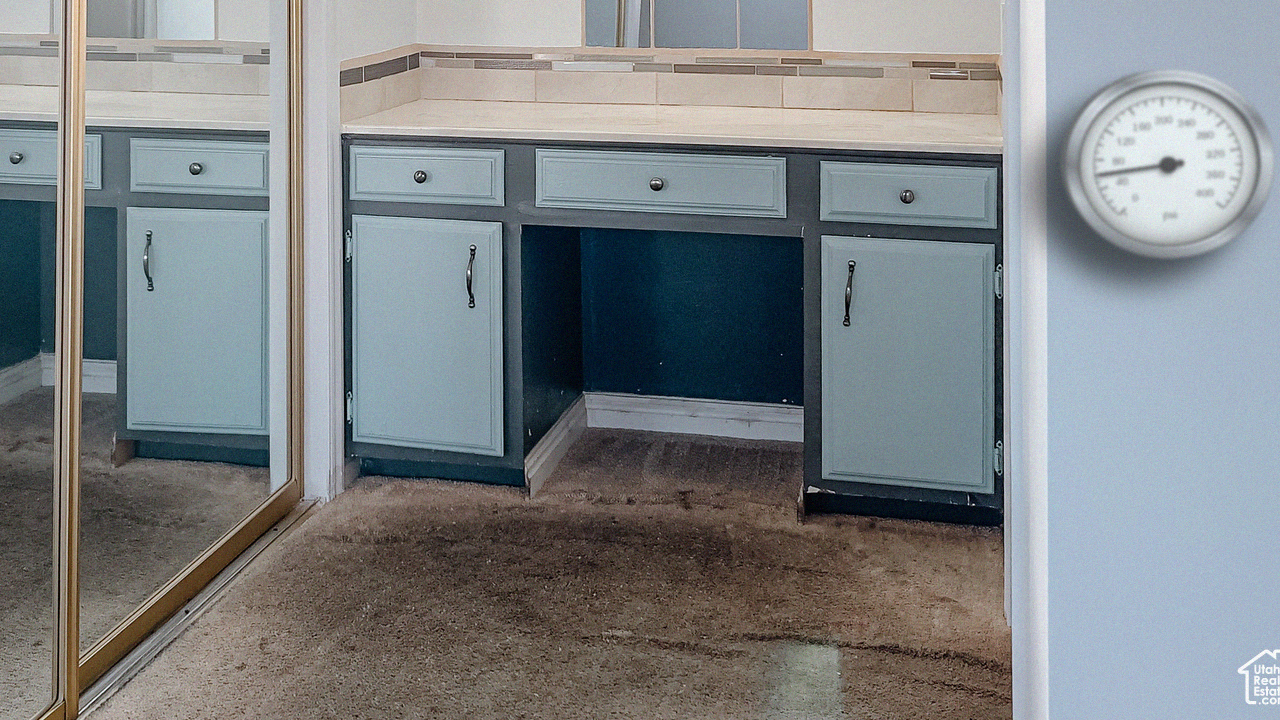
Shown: 60 (psi)
